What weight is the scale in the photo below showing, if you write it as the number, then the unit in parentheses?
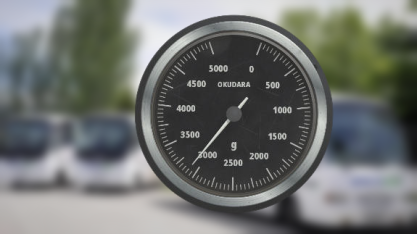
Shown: 3100 (g)
